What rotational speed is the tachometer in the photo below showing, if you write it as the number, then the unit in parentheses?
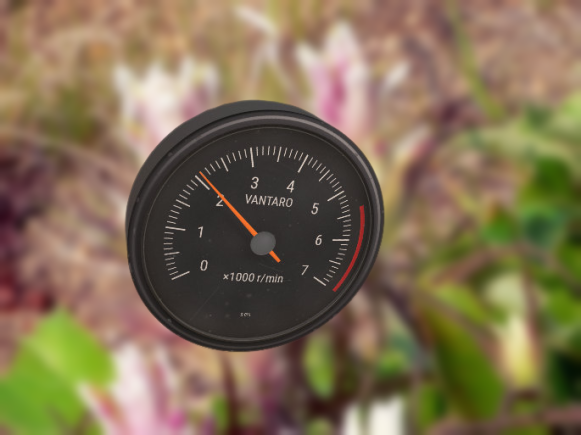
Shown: 2100 (rpm)
